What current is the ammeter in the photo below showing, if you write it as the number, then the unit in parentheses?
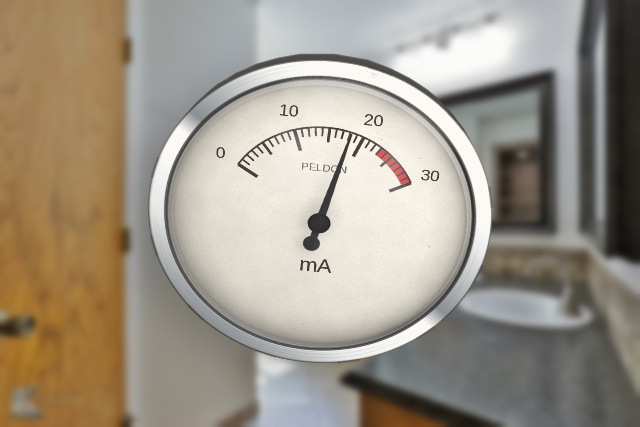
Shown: 18 (mA)
